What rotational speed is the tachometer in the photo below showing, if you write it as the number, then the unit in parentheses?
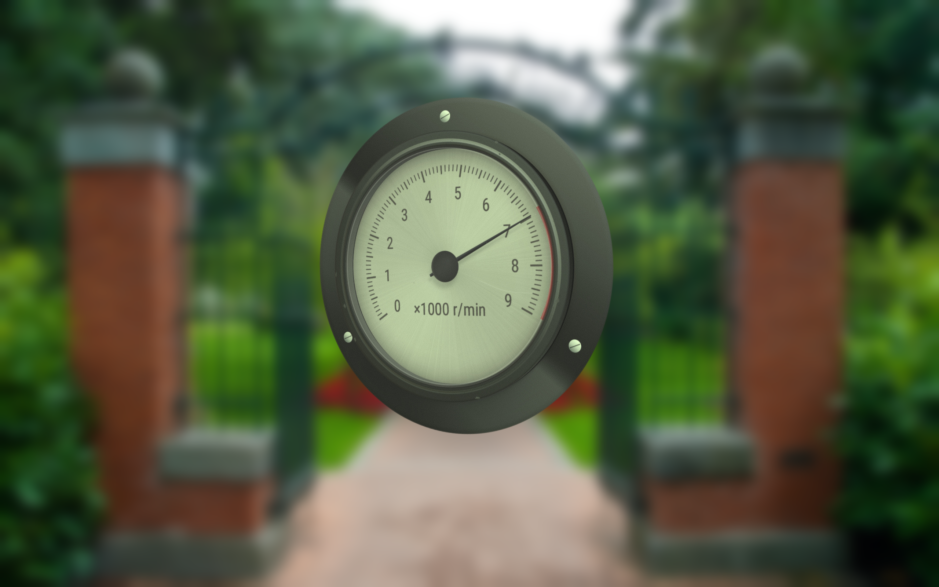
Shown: 7000 (rpm)
